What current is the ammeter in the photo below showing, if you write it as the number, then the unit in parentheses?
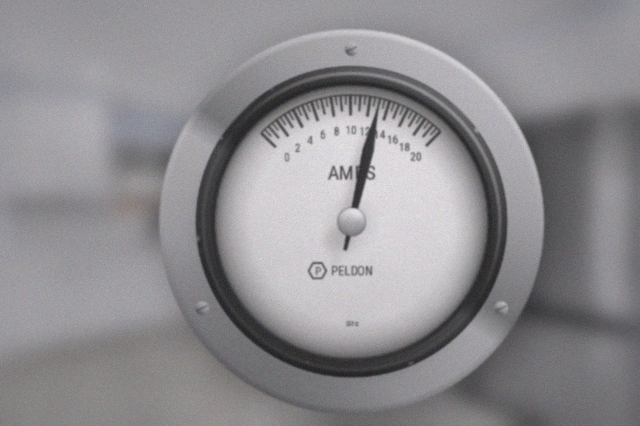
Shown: 13 (A)
